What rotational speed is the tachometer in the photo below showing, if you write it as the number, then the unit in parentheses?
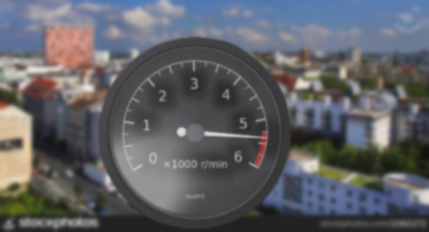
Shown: 5375 (rpm)
